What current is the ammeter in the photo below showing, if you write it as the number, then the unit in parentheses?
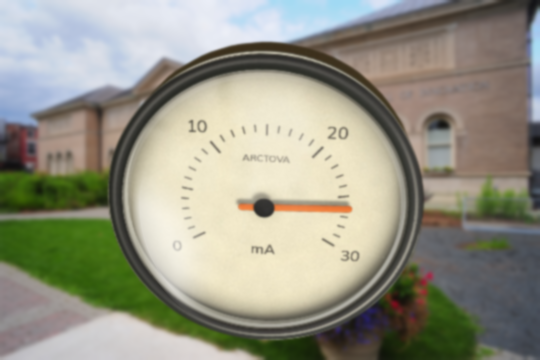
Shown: 26 (mA)
